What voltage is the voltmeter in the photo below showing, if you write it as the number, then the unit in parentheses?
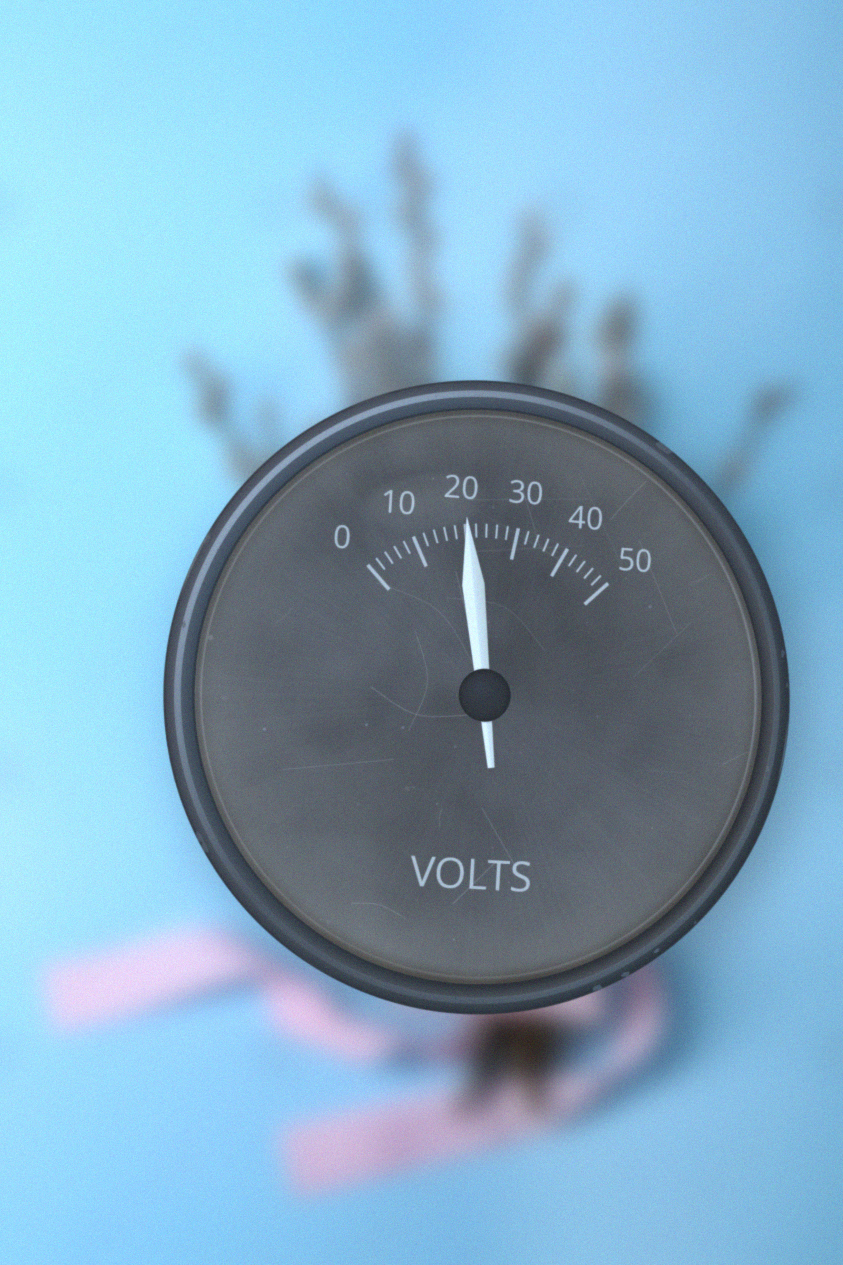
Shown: 20 (V)
